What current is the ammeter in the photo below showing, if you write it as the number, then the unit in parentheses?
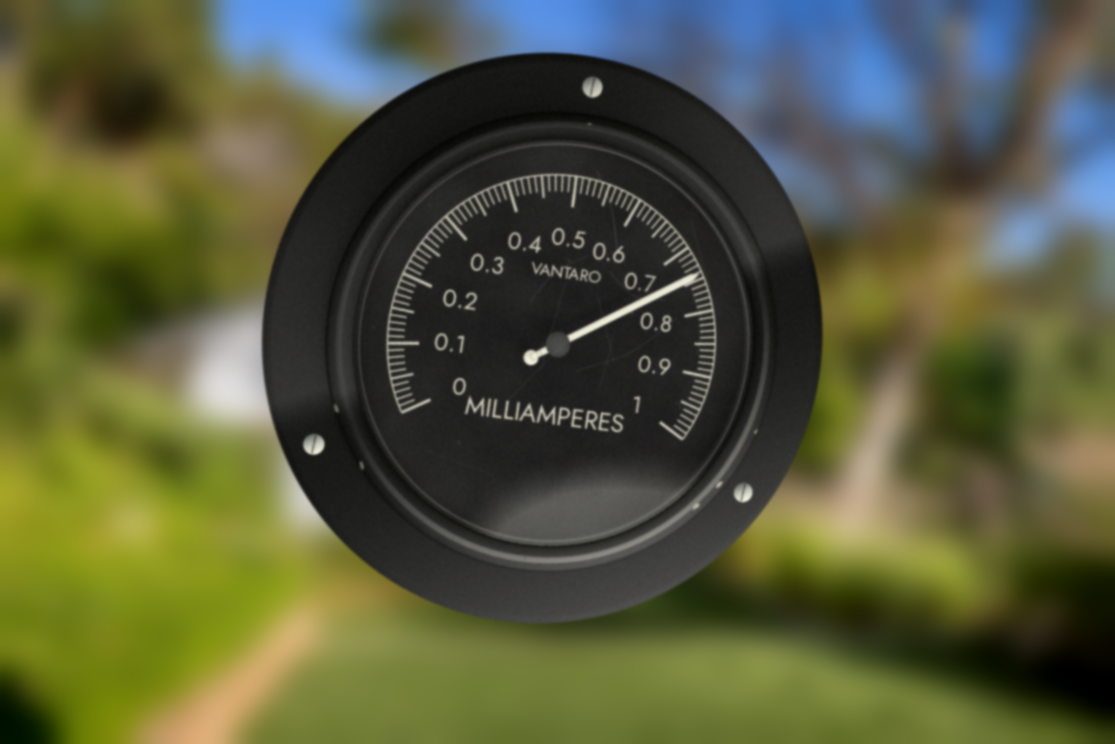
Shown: 0.74 (mA)
